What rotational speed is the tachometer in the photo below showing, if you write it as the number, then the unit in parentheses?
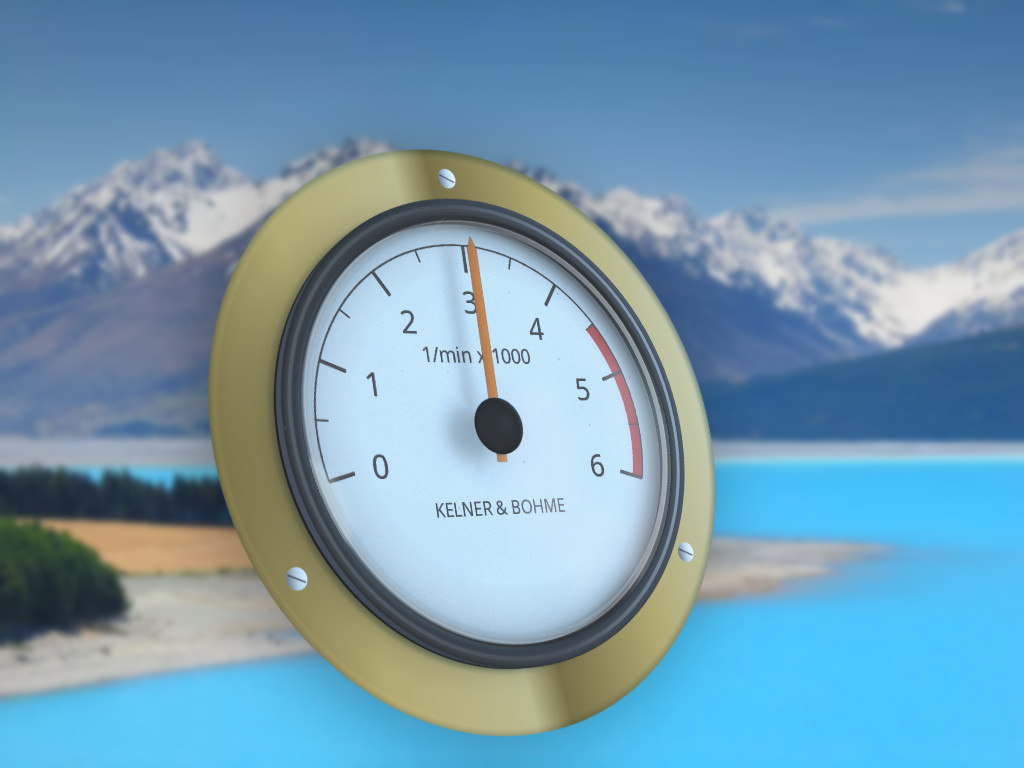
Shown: 3000 (rpm)
